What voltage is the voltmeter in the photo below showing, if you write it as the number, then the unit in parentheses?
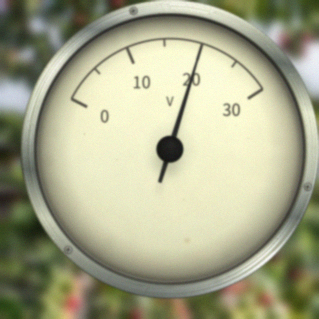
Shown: 20 (V)
